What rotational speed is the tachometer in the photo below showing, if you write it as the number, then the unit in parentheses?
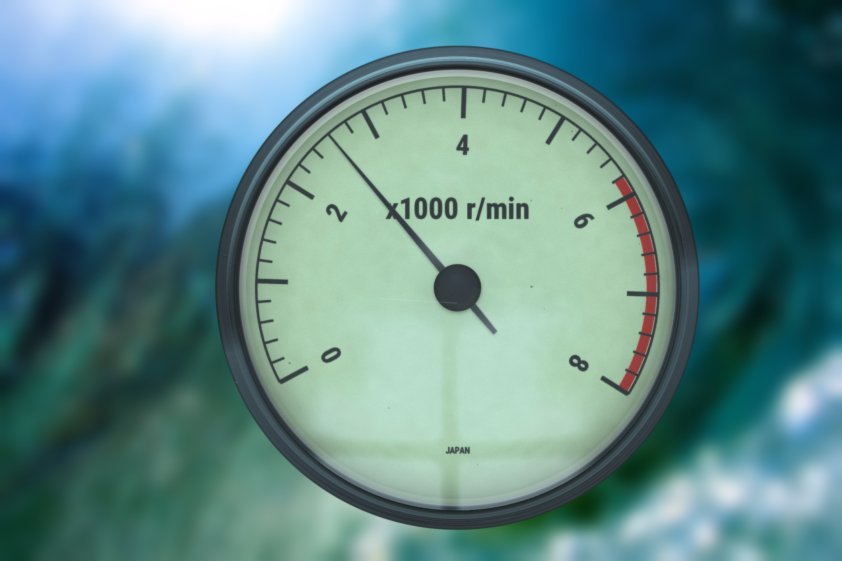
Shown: 2600 (rpm)
